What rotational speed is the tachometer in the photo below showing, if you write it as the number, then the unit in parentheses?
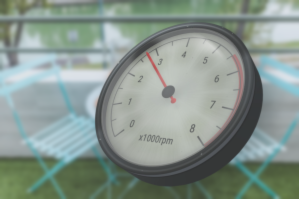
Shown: 2750 (rpm)
